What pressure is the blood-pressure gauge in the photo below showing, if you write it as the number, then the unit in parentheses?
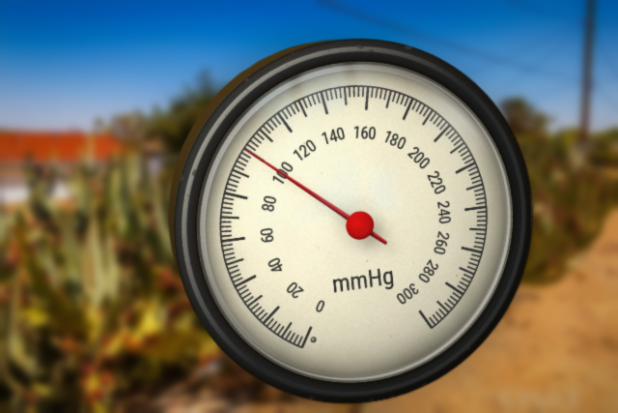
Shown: 100 (mmHg)
